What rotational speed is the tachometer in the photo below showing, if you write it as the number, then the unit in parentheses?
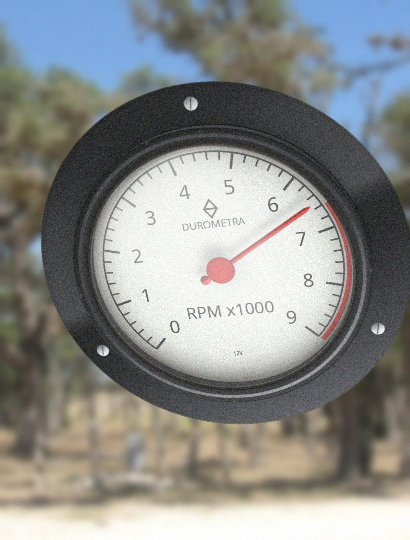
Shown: 6500 (rpm)
